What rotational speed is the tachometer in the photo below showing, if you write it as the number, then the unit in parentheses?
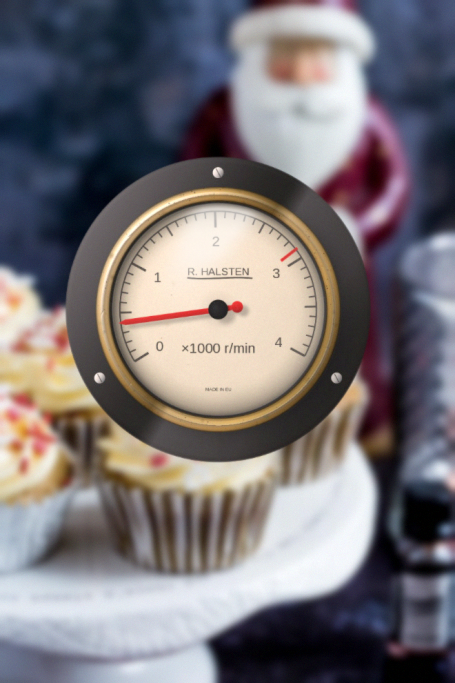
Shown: 400 (rpm)
